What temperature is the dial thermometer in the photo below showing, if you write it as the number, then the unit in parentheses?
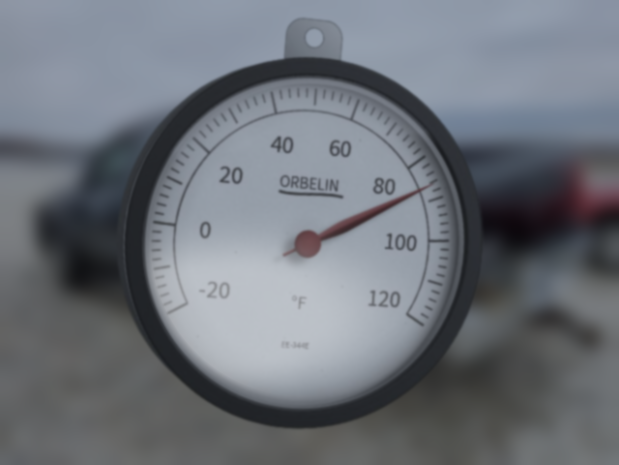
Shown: 86 (°F)
